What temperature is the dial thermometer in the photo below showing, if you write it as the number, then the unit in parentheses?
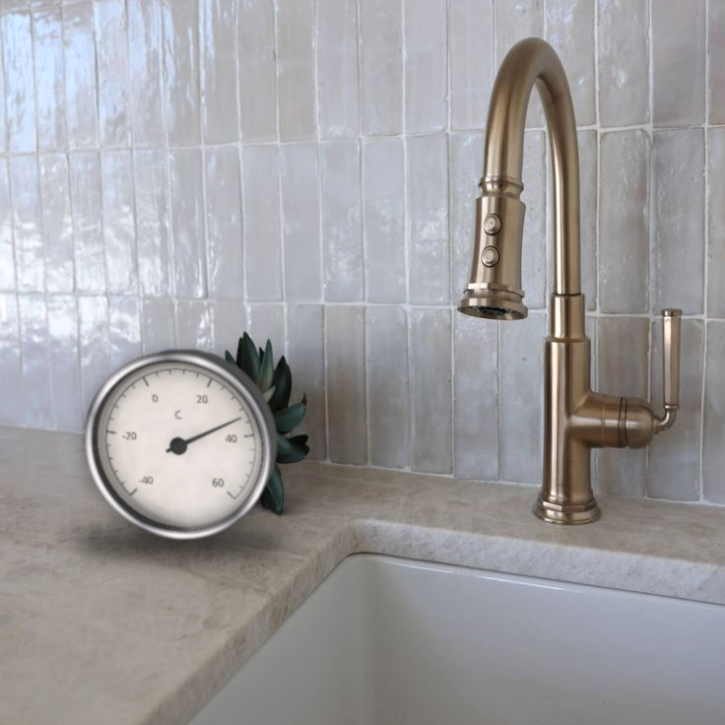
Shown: 34 (°C)
